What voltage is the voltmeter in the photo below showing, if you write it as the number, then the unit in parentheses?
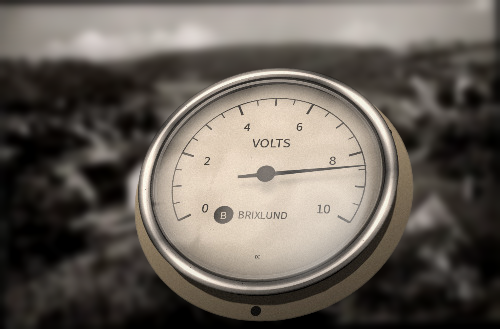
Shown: 8.5 (V)
